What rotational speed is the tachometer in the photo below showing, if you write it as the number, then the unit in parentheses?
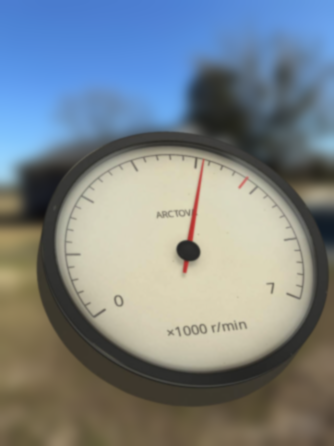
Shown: 4100 (rpm)
